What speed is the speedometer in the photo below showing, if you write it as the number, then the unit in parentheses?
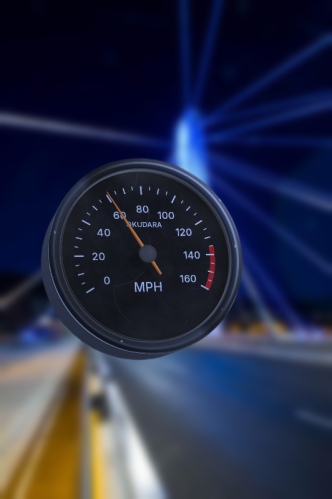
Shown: 60 (mph)
